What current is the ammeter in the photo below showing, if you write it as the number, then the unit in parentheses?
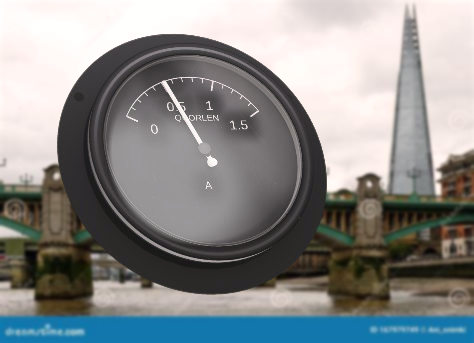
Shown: 0.5 (A)
